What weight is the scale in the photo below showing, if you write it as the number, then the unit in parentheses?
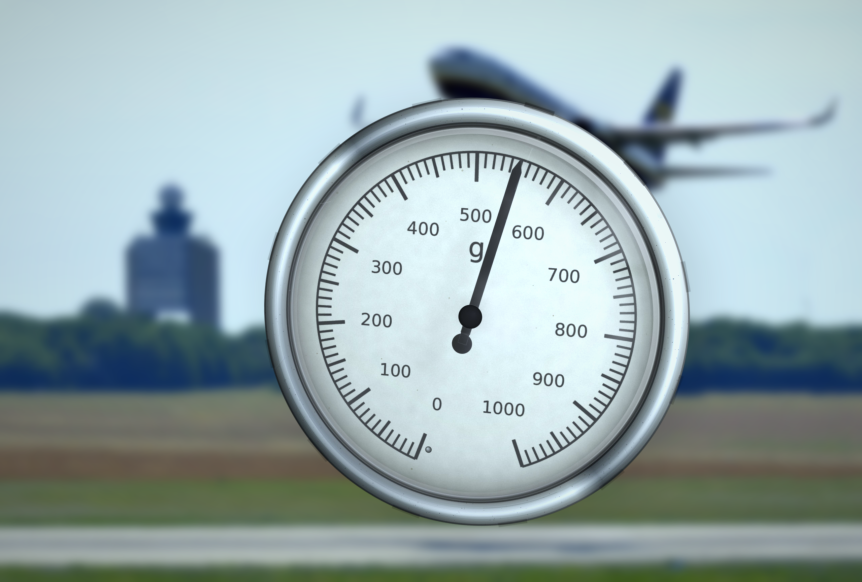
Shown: 550 (g)
